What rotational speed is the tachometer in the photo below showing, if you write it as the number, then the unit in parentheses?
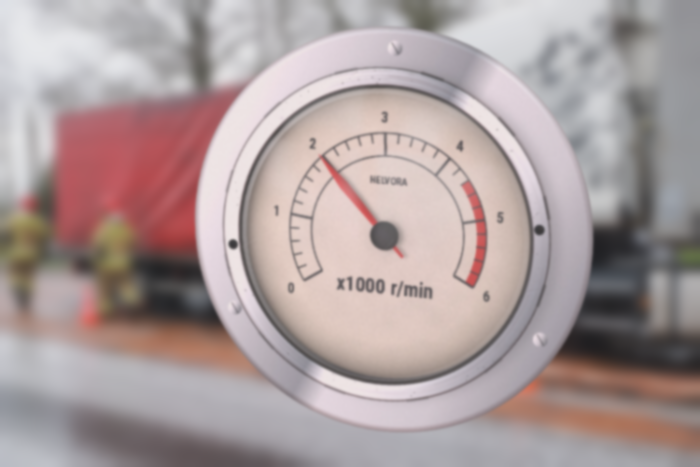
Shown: 2000 (rpm)
